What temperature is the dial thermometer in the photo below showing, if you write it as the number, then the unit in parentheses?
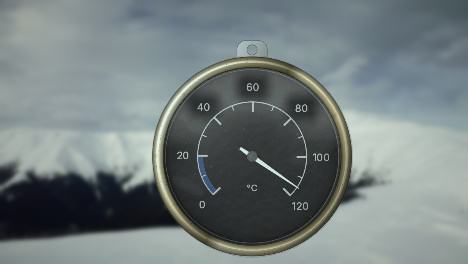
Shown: 115 (°C)
